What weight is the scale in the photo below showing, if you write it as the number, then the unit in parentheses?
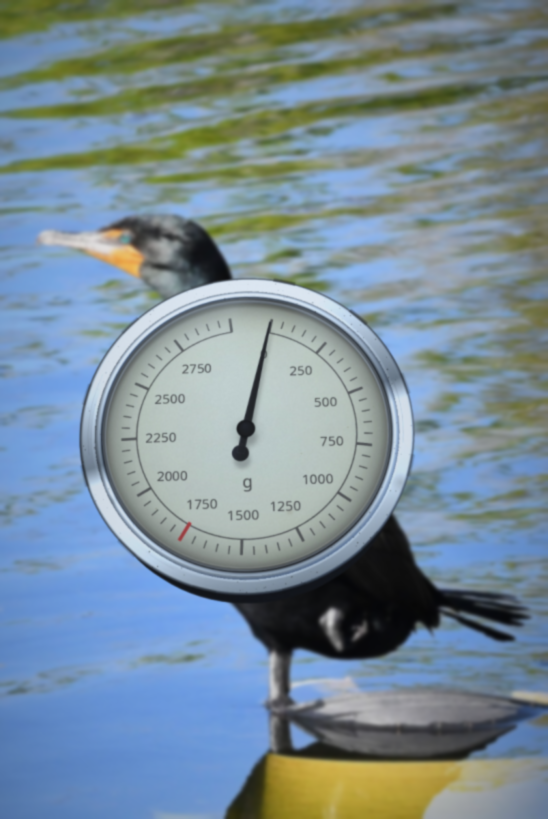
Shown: 0 (g)
